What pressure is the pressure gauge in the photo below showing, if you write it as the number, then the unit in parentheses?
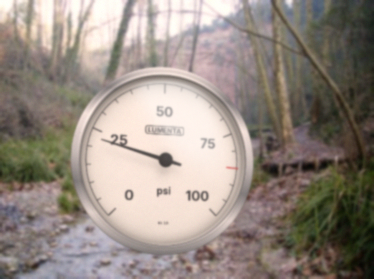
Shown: 22.5 (psi)
